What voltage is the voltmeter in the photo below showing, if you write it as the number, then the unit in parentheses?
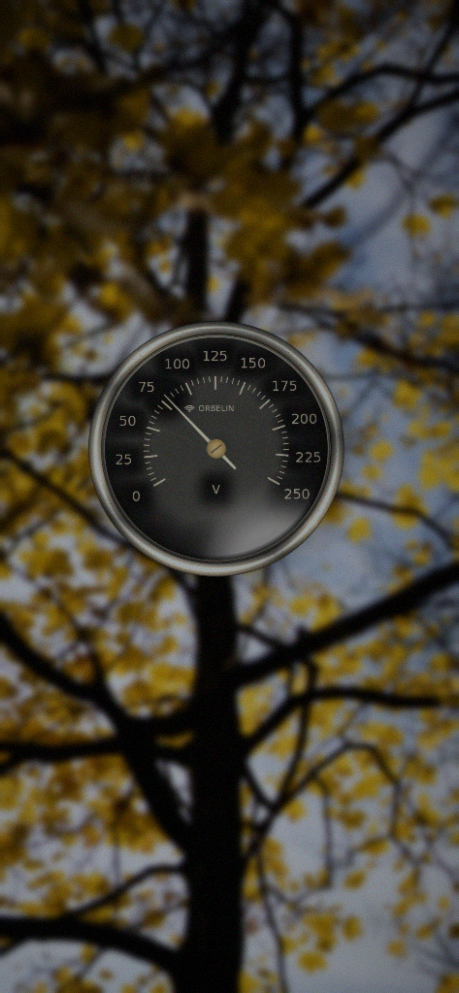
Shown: 80 (V)
